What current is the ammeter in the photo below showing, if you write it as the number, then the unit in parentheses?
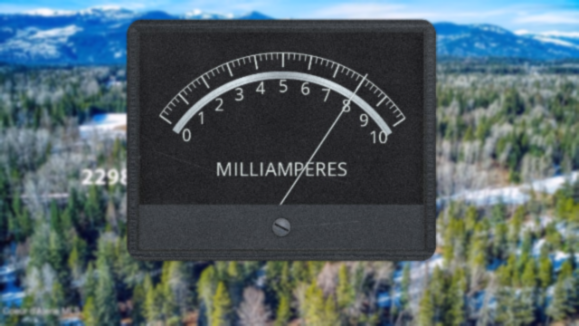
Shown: 8 (mA)
